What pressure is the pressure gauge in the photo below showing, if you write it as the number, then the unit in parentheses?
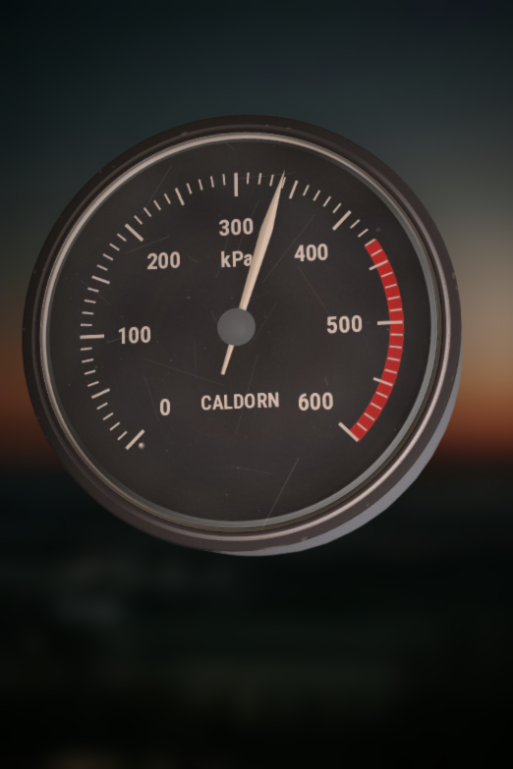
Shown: 340 (kPa)
